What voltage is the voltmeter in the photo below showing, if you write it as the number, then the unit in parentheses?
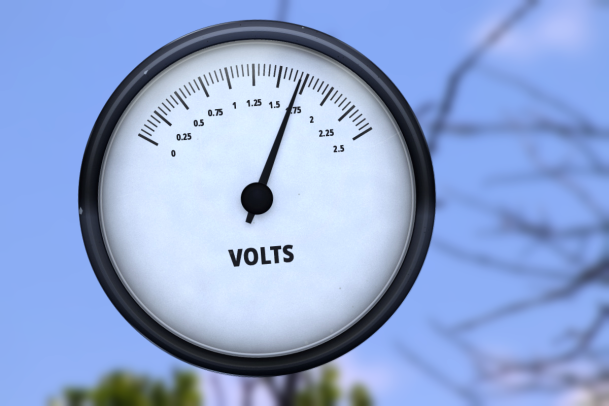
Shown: 1.7 (V)
